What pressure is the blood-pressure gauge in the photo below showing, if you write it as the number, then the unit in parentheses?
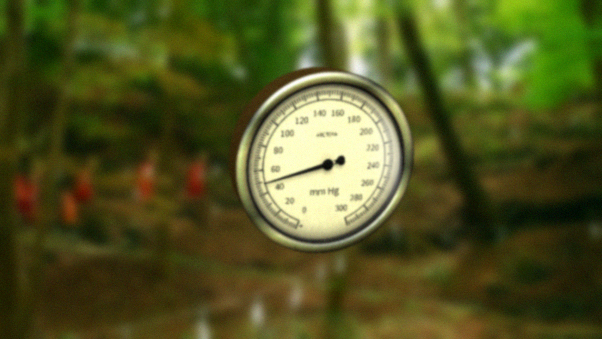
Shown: 50 (mmHg)
